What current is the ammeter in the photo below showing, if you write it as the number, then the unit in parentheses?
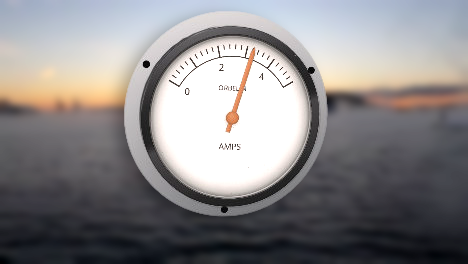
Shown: 3.2 (A)
